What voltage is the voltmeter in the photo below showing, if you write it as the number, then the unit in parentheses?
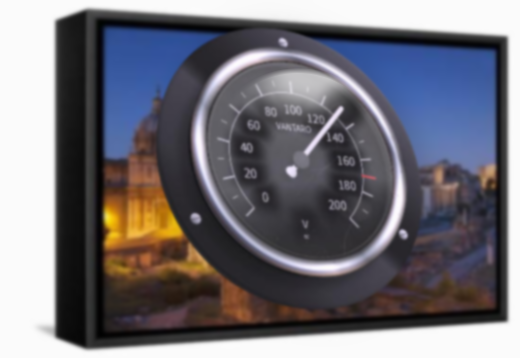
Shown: 130 (V)
